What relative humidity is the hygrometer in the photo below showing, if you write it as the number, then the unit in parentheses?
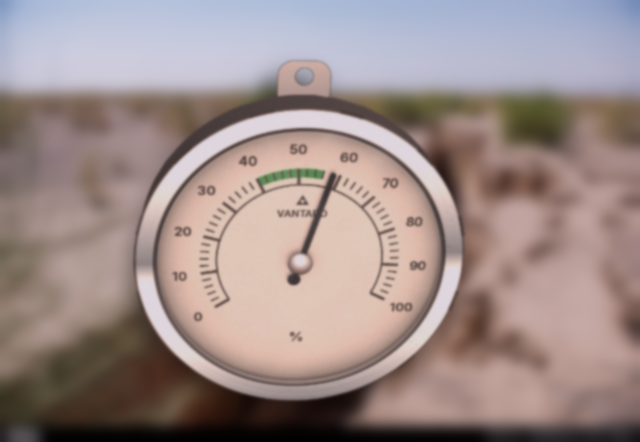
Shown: 58 (%)
